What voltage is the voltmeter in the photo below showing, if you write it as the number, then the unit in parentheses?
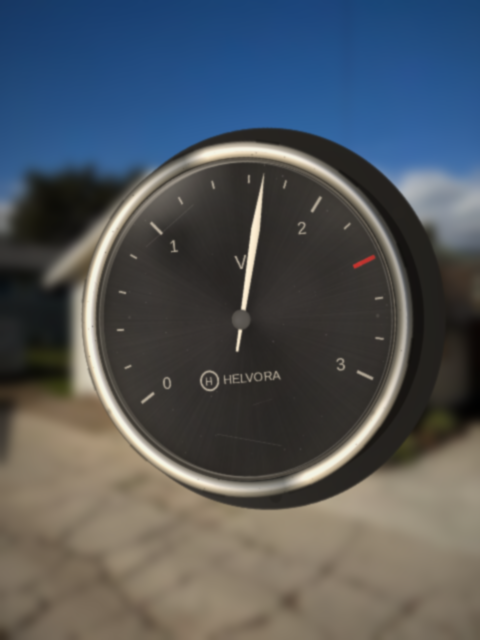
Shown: 1.7 (V)
